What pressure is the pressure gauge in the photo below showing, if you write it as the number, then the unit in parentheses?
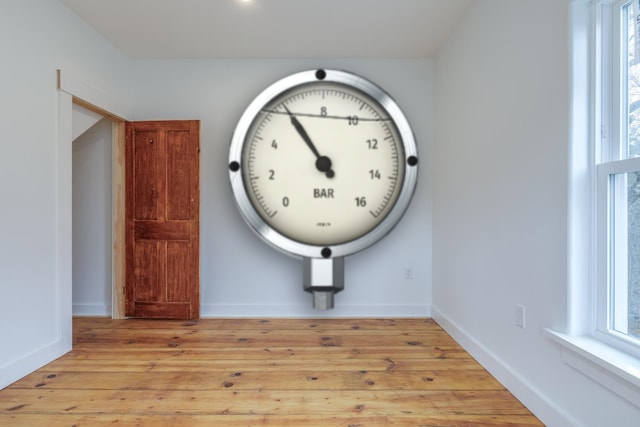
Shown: 6 (bar)
